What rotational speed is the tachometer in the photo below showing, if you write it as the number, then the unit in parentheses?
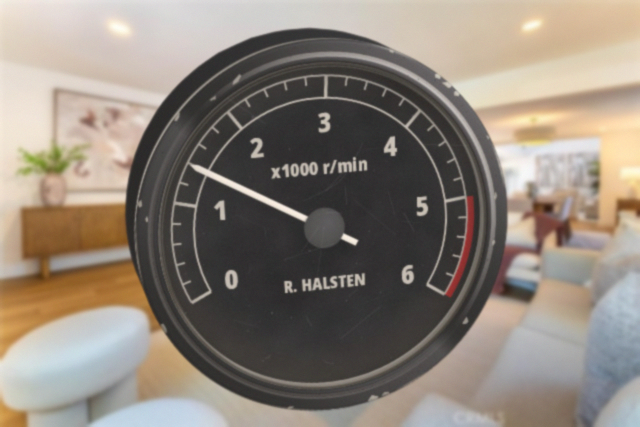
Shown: 1400 (rpm)
